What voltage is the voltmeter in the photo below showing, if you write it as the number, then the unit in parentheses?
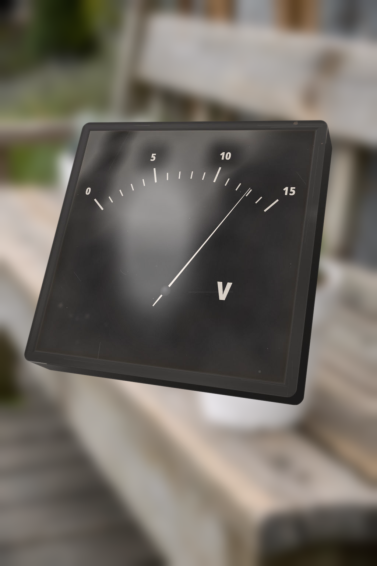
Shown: 13 (V)
